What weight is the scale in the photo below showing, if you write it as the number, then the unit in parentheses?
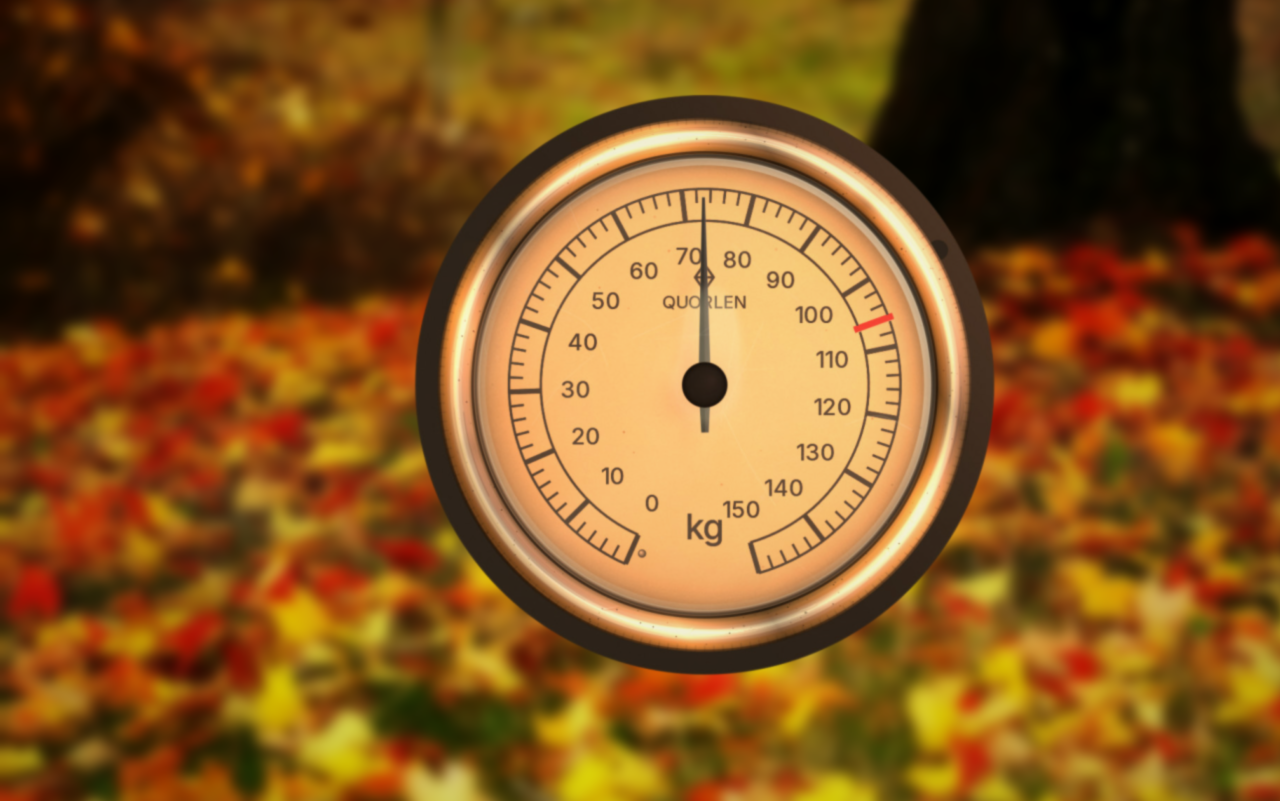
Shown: 73 (kg)
